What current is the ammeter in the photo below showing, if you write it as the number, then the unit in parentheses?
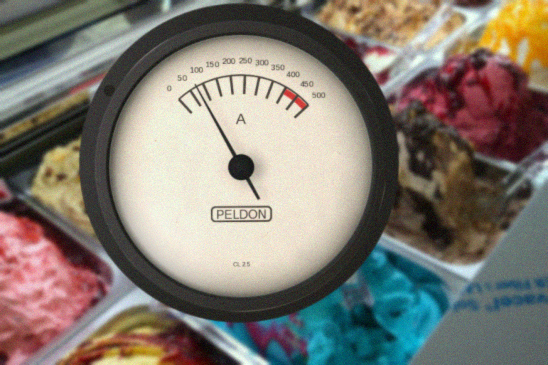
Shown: 75 (A)
